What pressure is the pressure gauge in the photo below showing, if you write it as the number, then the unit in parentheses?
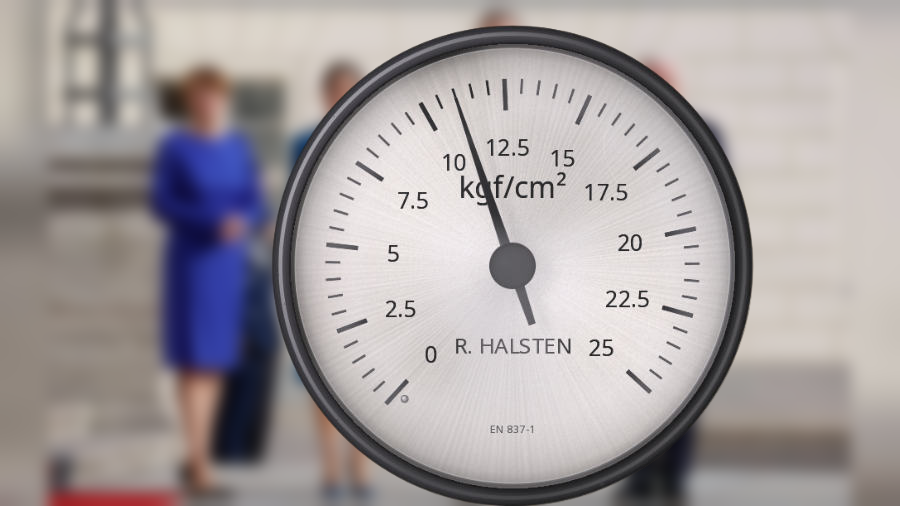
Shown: 11 (kg/cm²)
